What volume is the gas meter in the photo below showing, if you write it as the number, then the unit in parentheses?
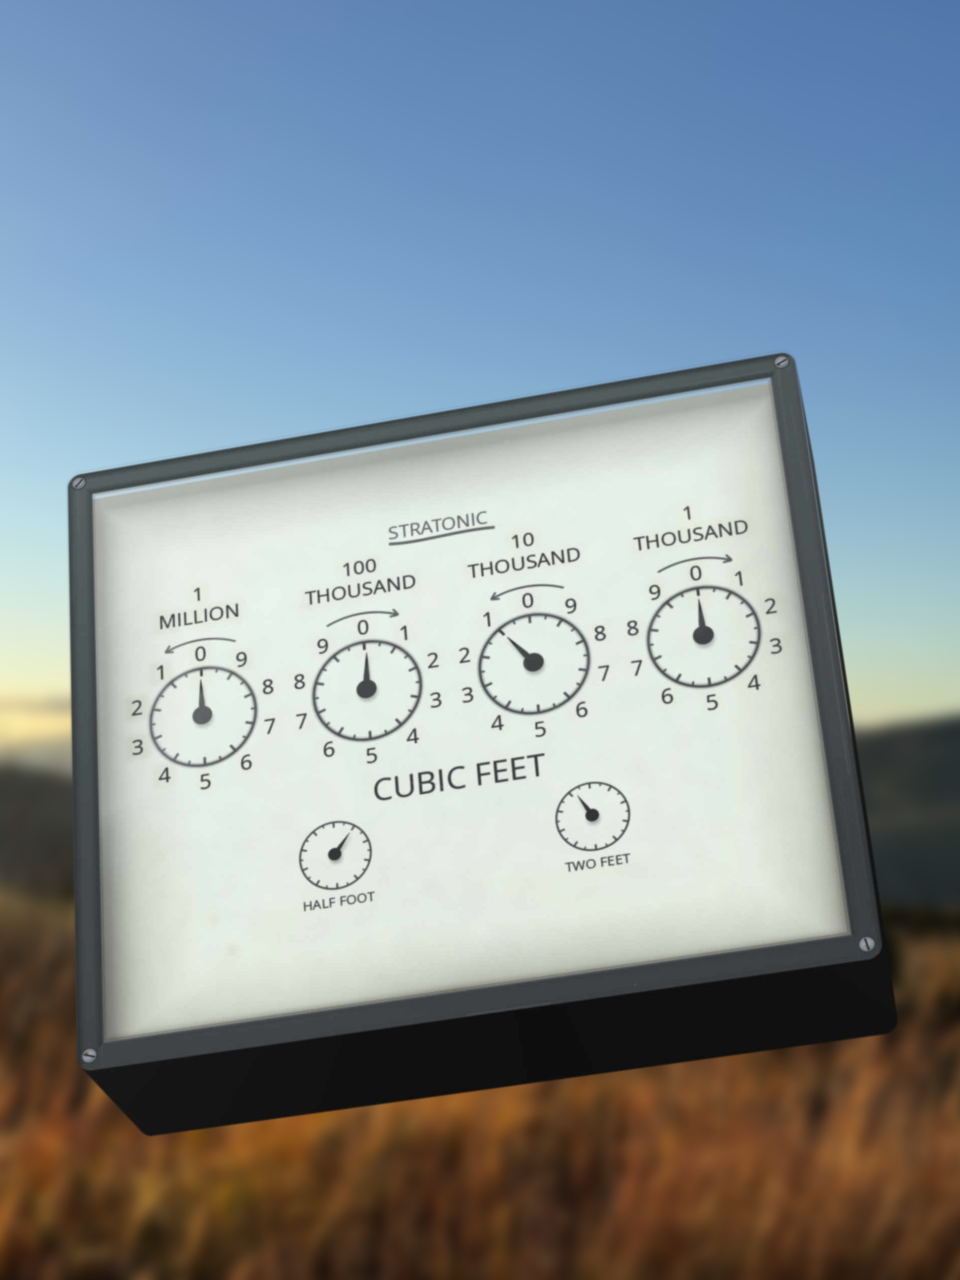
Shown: 1000 (ft³)
